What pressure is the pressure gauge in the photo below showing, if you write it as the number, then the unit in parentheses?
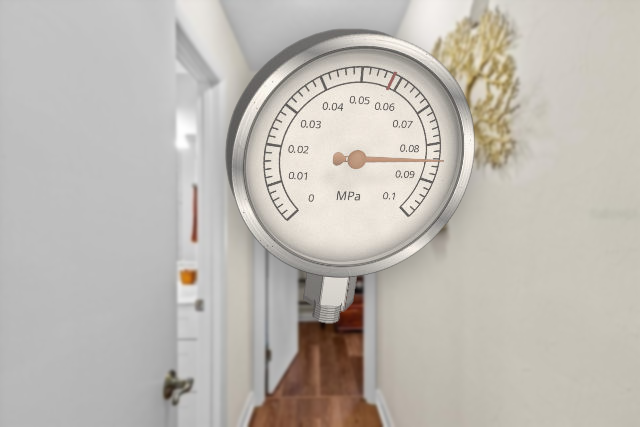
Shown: 0.084 (MPa)
